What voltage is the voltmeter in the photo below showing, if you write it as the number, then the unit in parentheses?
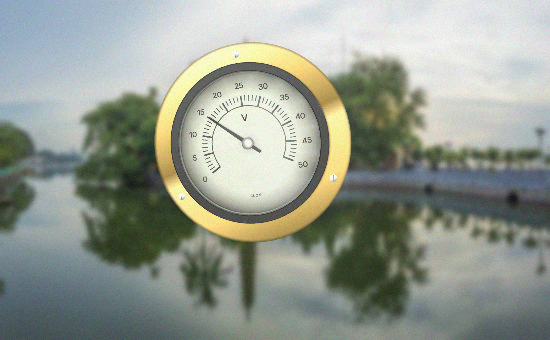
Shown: 15 (V)
